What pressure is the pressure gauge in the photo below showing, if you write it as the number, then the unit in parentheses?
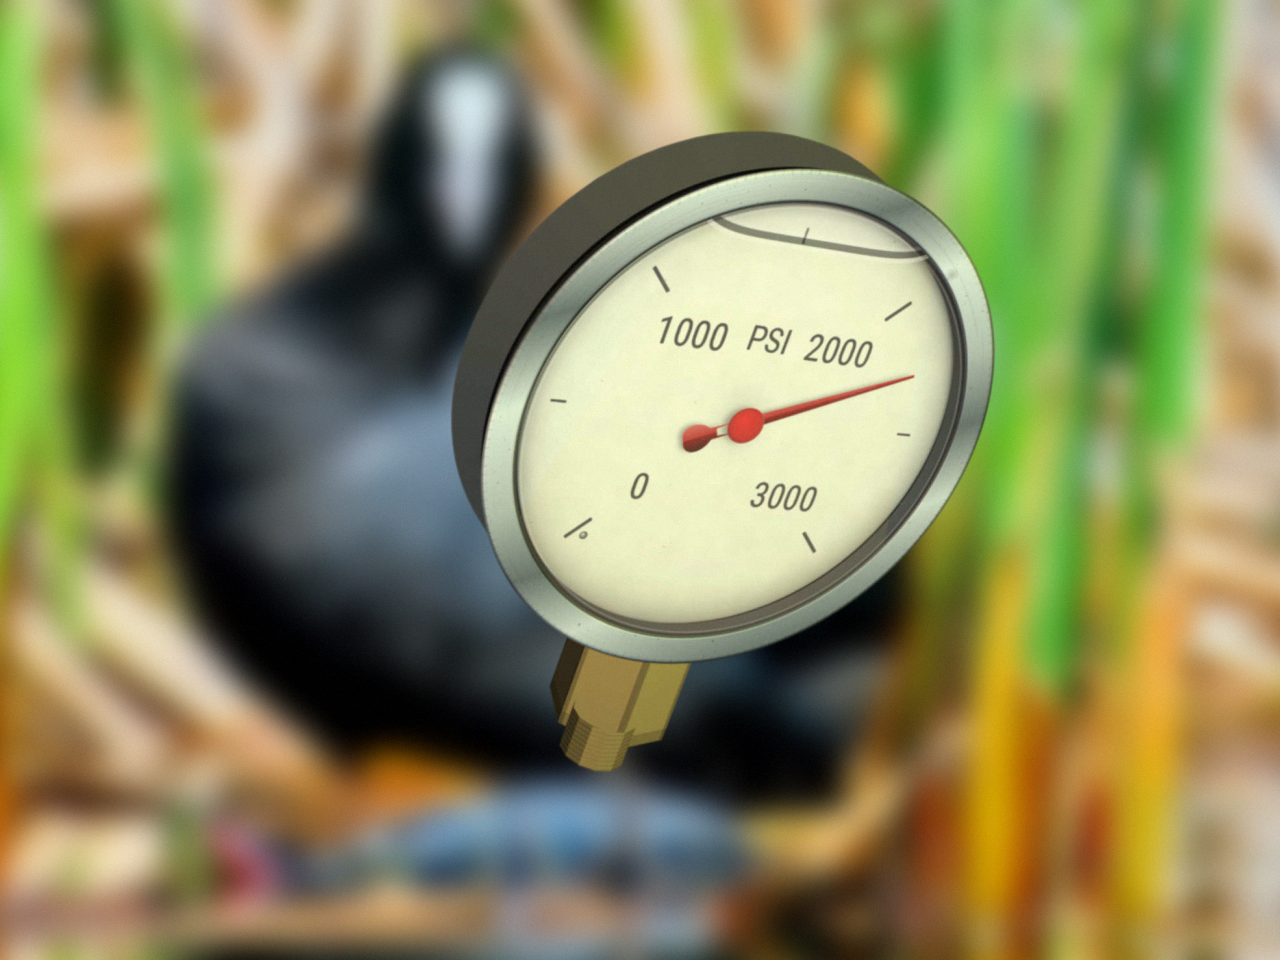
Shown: 2250 (psi)
